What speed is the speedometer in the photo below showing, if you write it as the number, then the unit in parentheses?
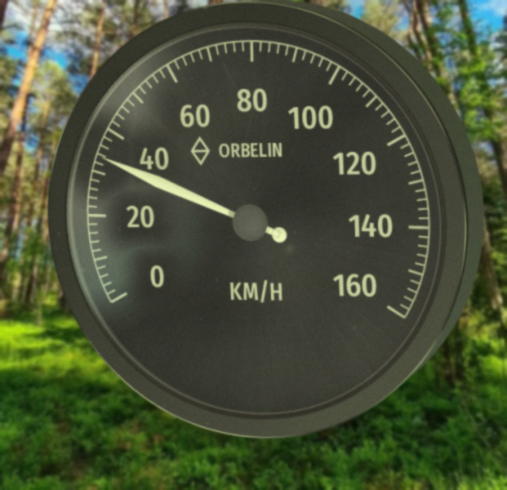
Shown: 34 (km/h)
